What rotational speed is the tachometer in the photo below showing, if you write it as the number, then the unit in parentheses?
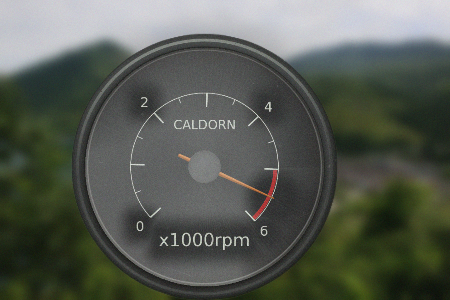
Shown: 5500 (rpm)
